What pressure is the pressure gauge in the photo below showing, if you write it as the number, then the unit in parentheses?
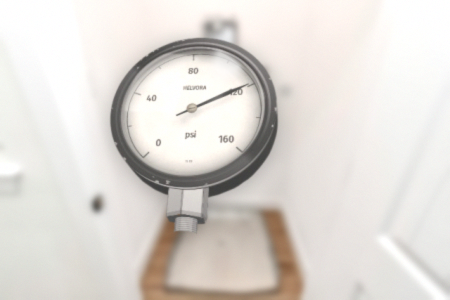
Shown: 120 (psi)
